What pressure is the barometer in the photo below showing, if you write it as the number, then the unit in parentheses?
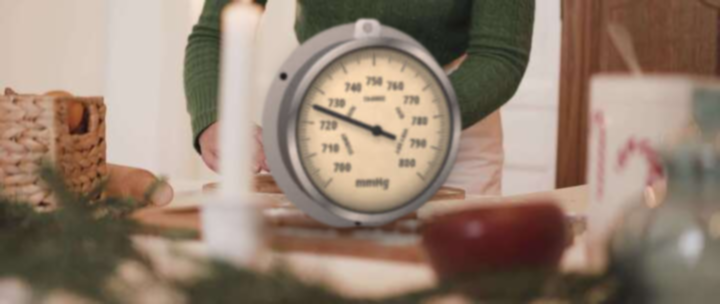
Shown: 725 (mmHg)
